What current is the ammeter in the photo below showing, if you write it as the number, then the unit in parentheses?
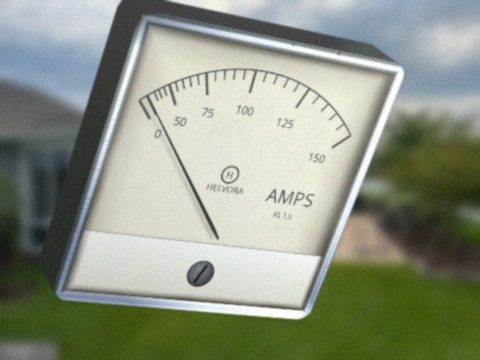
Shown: 25 (A)
